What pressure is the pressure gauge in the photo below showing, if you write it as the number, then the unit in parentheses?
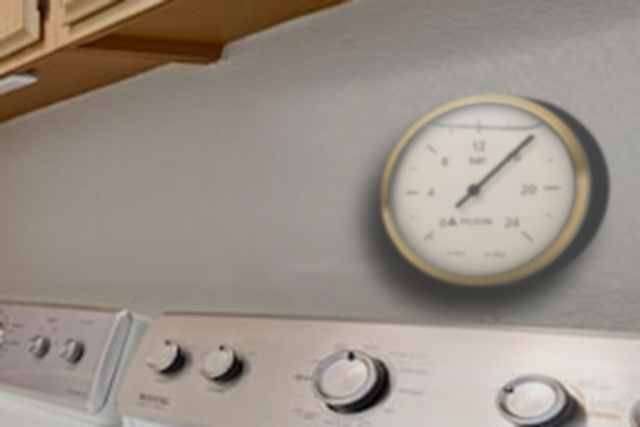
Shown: 16 (bar)
